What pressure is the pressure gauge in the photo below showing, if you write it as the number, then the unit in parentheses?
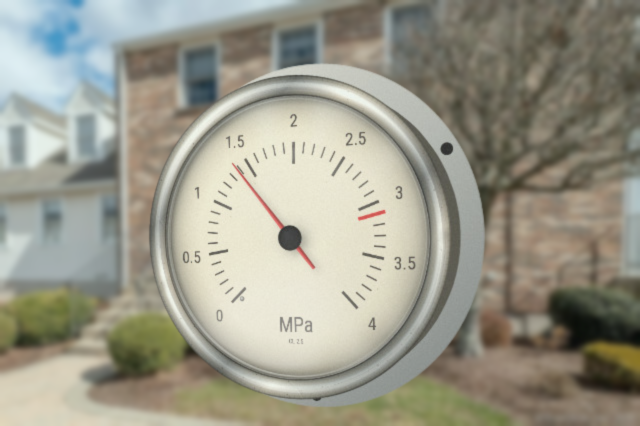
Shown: 1.4 (MPa)
